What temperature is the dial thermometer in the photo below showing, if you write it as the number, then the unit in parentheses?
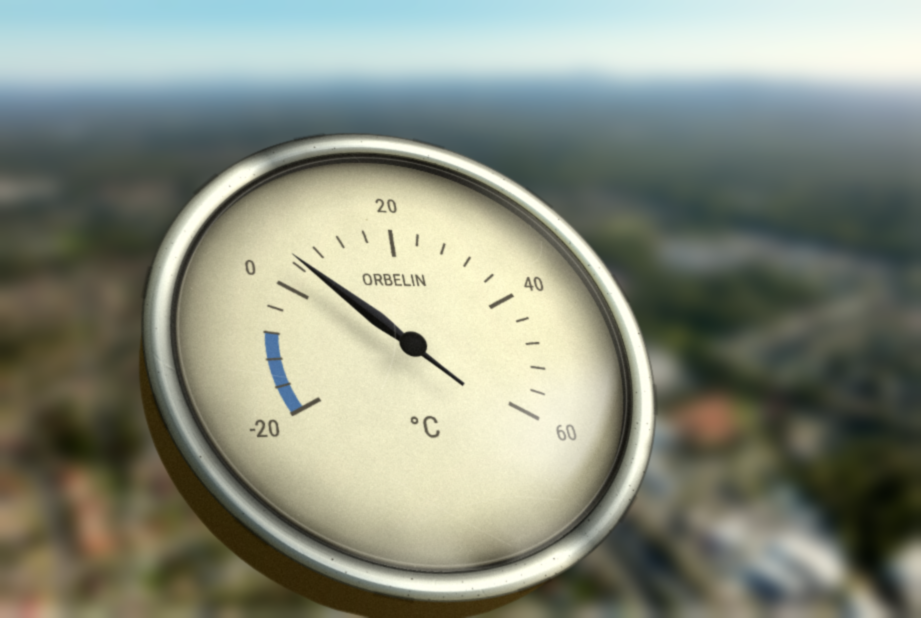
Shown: 4 (°C)
